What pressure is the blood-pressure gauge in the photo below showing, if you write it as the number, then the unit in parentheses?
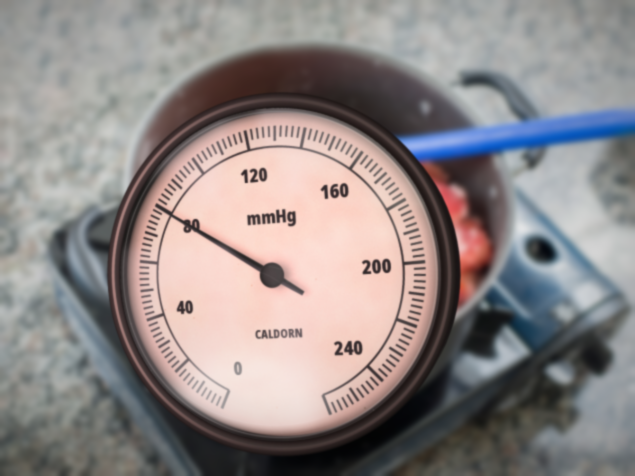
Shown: 80 (mmHg)
